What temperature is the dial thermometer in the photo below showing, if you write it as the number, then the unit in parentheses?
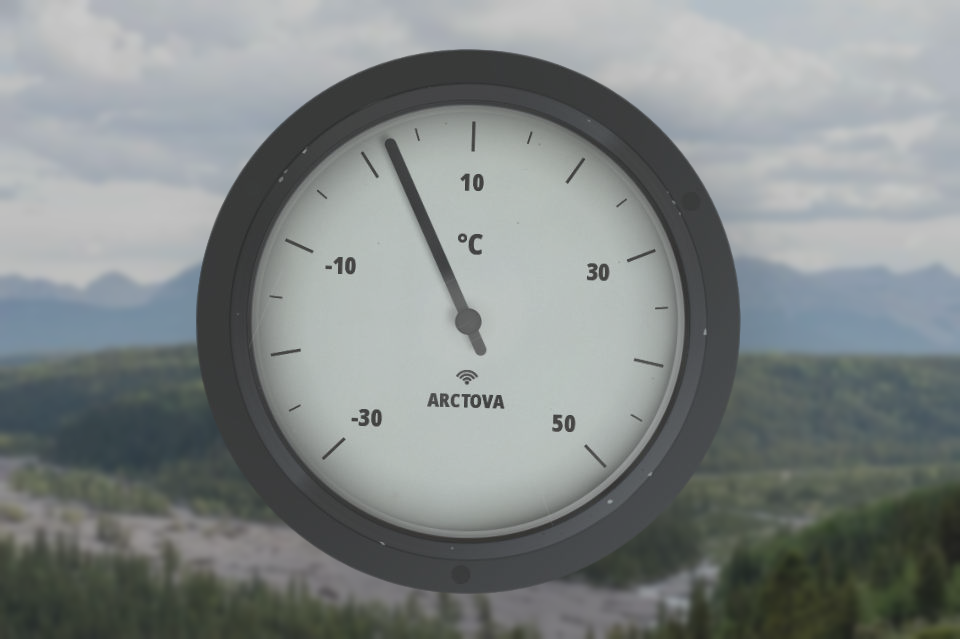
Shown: 2.5 (°C)
